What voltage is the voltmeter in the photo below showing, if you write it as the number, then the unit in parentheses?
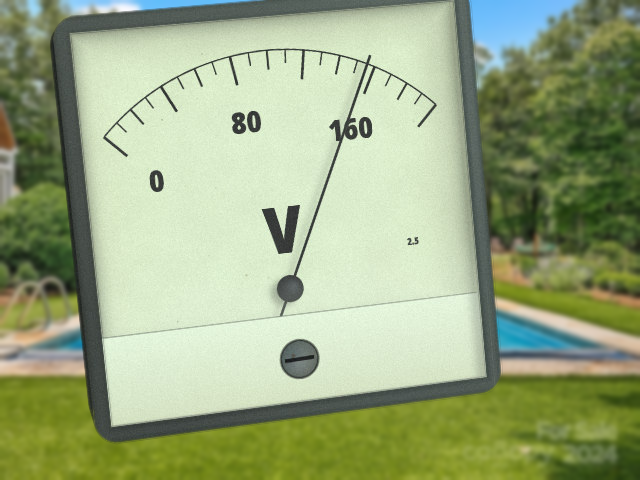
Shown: 155 (V)
